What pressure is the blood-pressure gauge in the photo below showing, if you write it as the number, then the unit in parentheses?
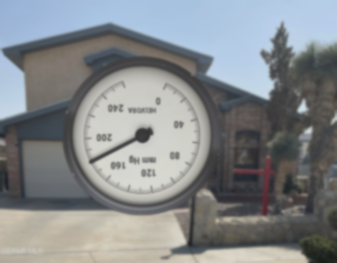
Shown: 180 (mmHg)
